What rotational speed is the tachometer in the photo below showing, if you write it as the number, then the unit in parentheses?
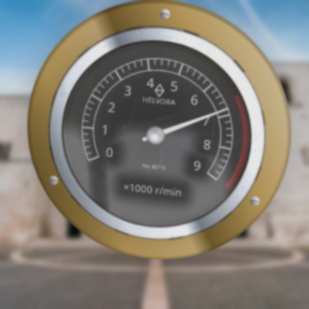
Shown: 6800 (rpm)
